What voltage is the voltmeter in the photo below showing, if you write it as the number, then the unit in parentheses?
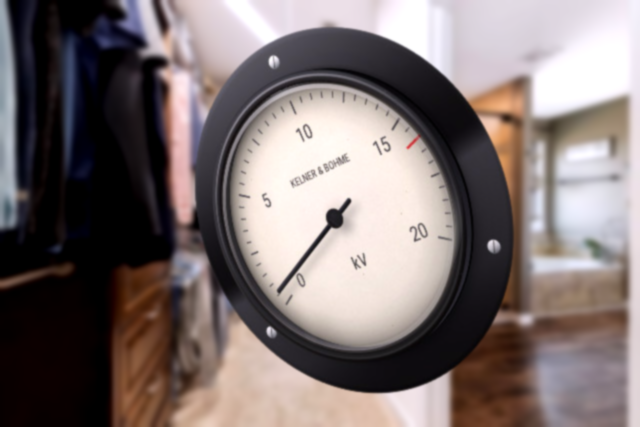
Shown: 0.5 (kV)
